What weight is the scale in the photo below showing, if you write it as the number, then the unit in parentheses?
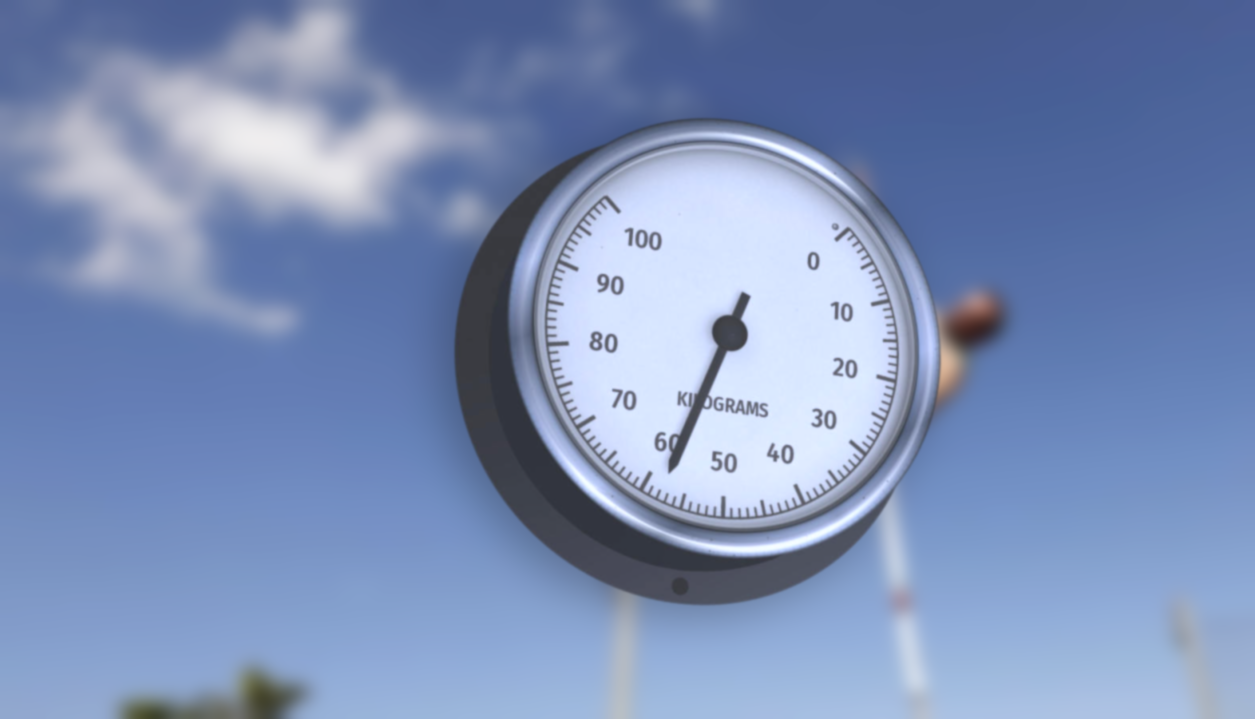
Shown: 58 (kg)
